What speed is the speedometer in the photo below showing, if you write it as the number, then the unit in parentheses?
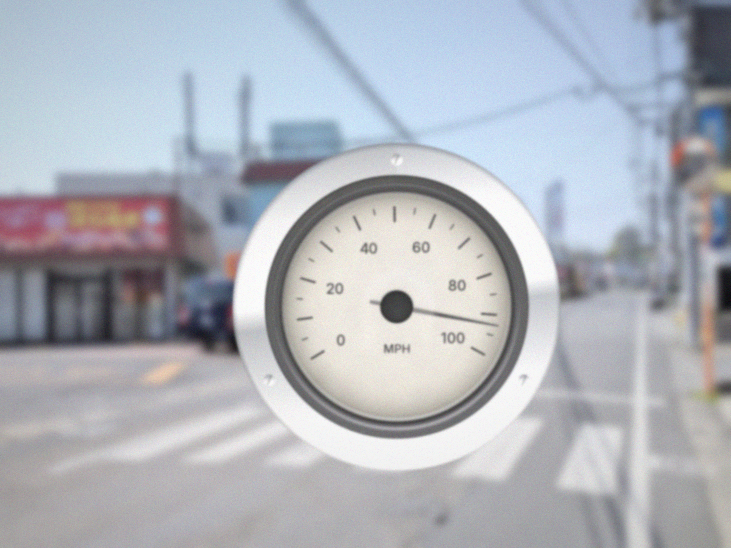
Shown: 92.5 (mph)
